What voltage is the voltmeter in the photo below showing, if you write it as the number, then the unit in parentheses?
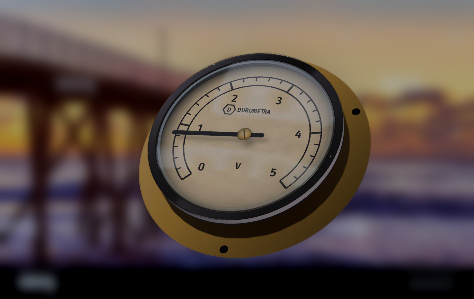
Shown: 0.8 (V)
